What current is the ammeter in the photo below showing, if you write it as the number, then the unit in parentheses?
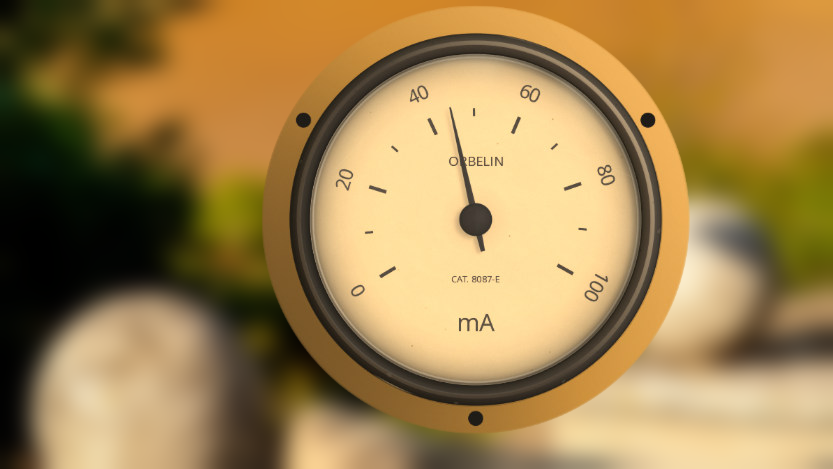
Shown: 45 (mA)
